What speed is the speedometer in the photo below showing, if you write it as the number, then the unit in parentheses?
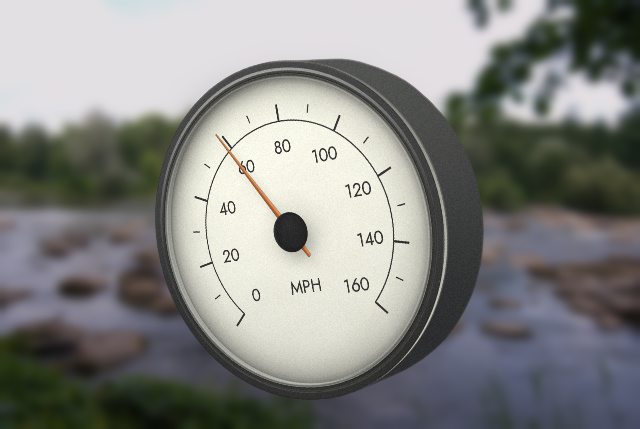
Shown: 60 (mph)
